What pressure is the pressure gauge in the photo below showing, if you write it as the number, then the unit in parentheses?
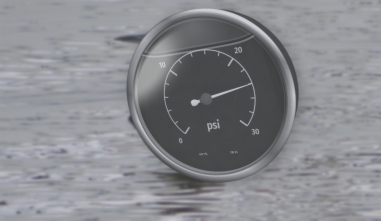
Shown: 24 (psi)
